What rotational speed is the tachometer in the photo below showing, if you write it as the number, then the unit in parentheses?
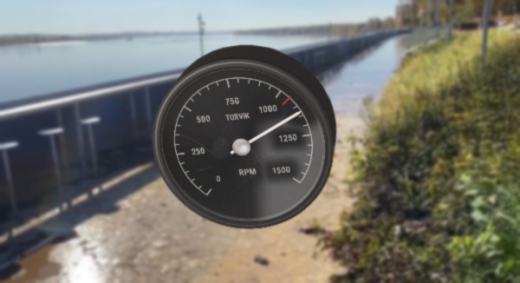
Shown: 1125 (rpm)
